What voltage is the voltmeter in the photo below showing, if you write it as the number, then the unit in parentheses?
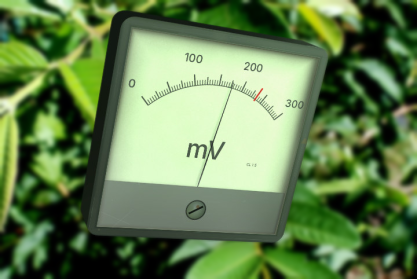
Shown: 175 (mV)
